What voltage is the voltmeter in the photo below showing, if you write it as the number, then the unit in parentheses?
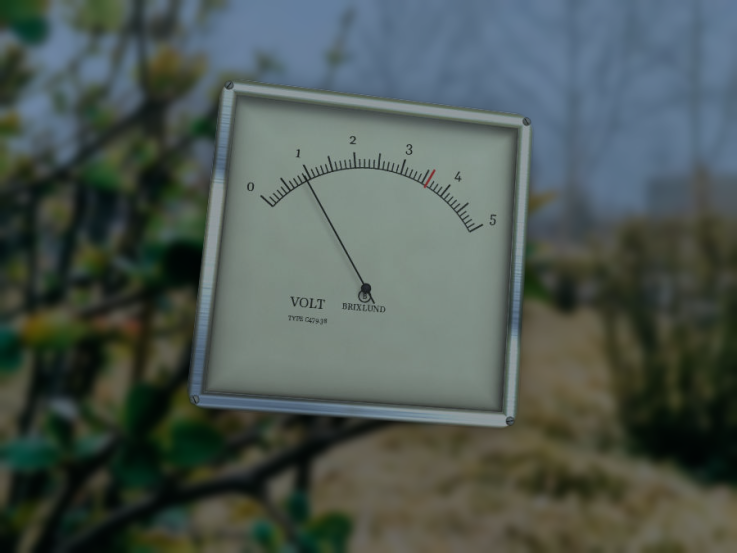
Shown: 0.9 (V)
